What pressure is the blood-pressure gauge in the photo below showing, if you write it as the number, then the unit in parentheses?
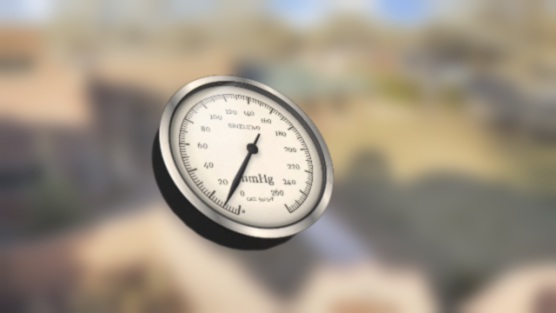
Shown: 10 (mmHg)
